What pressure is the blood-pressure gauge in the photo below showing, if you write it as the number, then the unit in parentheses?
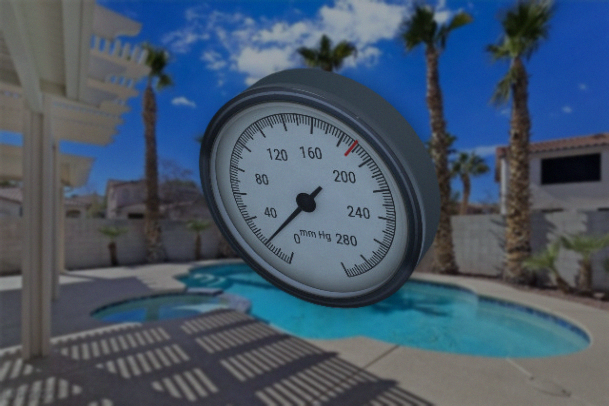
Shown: 20 (mmHg)
